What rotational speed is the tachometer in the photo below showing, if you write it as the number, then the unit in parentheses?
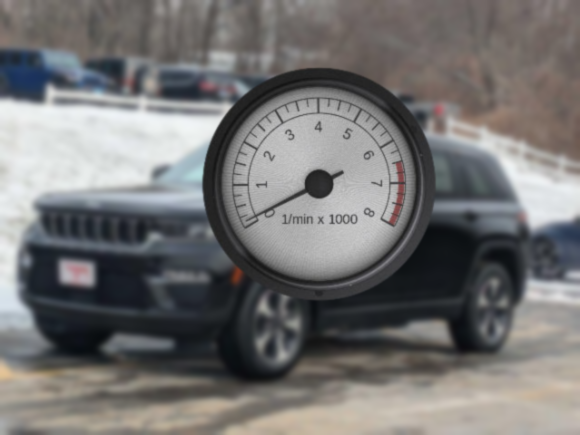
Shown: 125 (rpm)
